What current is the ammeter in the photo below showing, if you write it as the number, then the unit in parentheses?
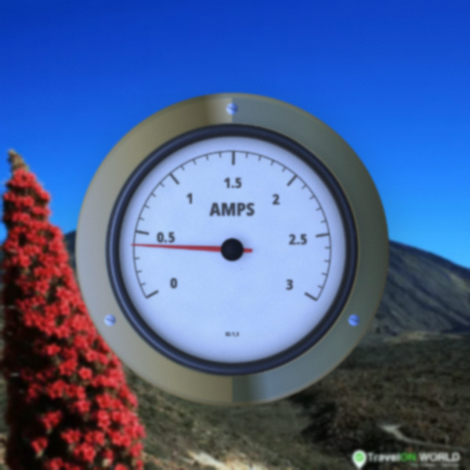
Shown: 0.4 (A)
